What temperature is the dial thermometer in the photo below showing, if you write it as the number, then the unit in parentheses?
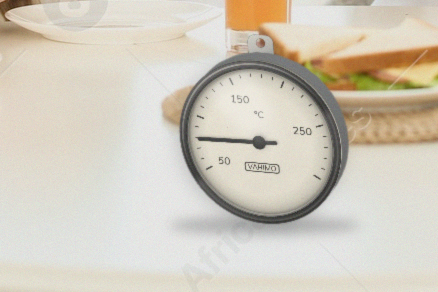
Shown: 80 (°C)
